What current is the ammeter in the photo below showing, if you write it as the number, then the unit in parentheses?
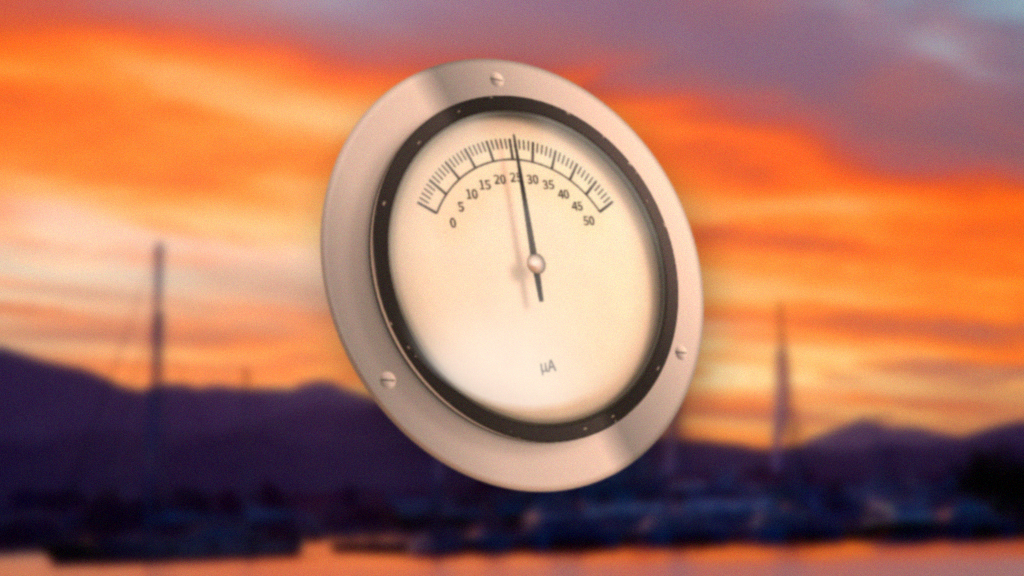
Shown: 25 (µA)
